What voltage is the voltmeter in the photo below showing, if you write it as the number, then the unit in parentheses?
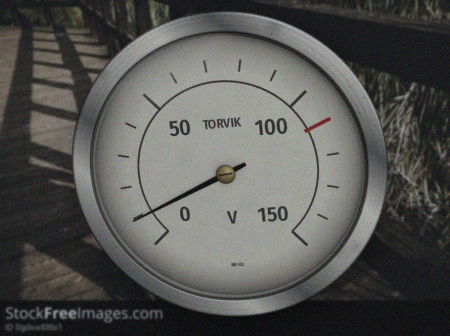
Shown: 10 (V)
